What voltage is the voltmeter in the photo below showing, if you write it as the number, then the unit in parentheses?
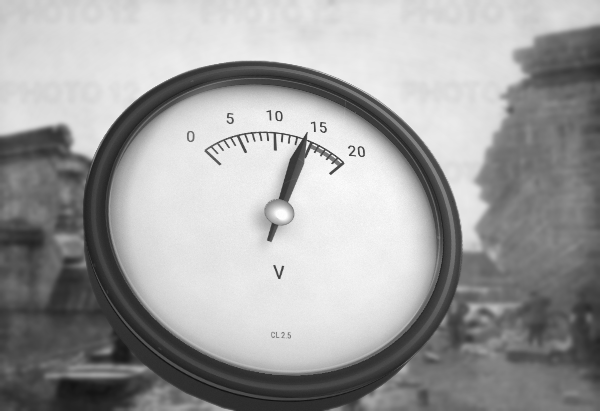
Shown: 14 (V)
